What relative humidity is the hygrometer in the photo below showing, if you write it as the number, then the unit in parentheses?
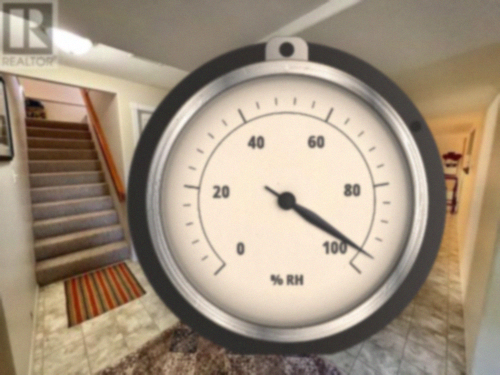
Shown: 96 (%)
